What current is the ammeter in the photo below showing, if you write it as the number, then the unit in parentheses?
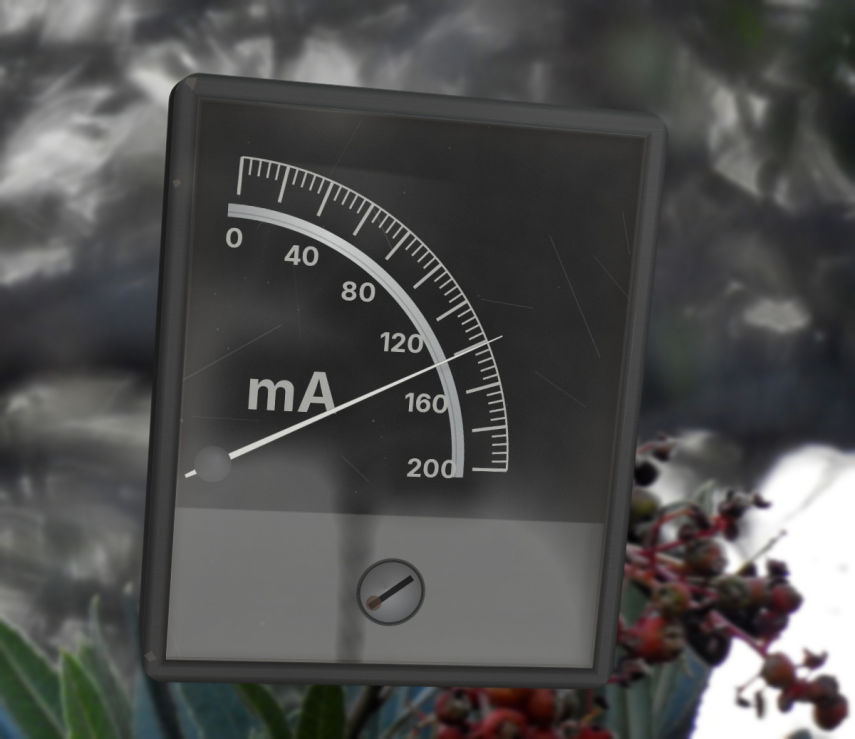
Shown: 140 (mA)
